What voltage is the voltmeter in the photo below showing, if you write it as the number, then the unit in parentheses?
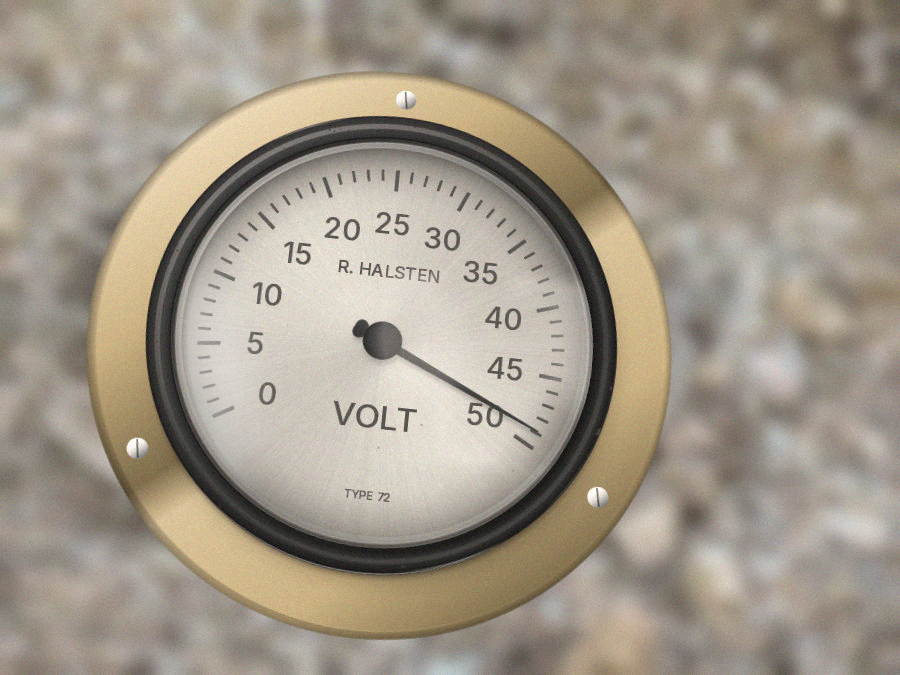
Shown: 49 (V)
